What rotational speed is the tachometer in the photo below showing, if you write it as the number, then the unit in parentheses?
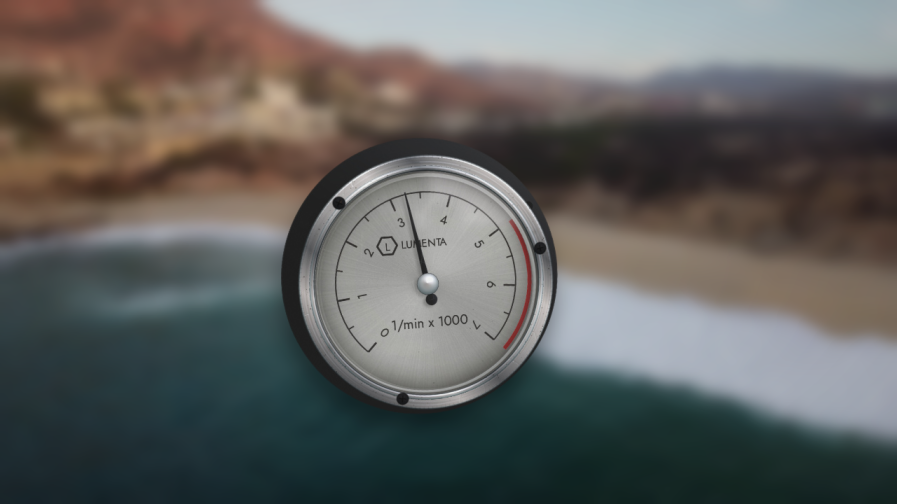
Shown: 3250 (rpm)
